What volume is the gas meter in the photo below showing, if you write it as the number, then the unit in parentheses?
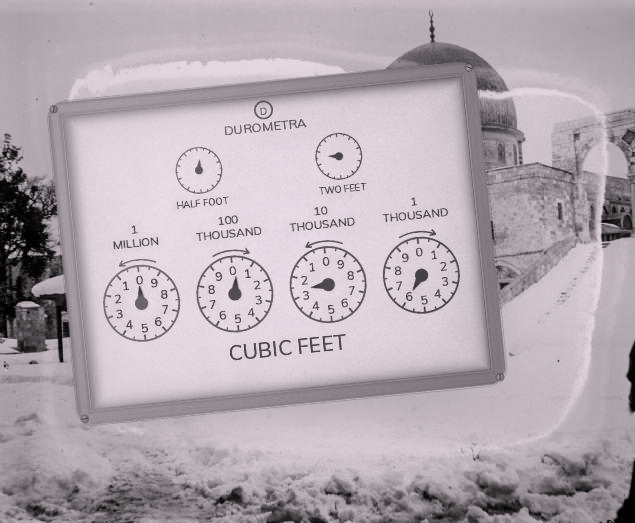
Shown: 2600 (ft³)
